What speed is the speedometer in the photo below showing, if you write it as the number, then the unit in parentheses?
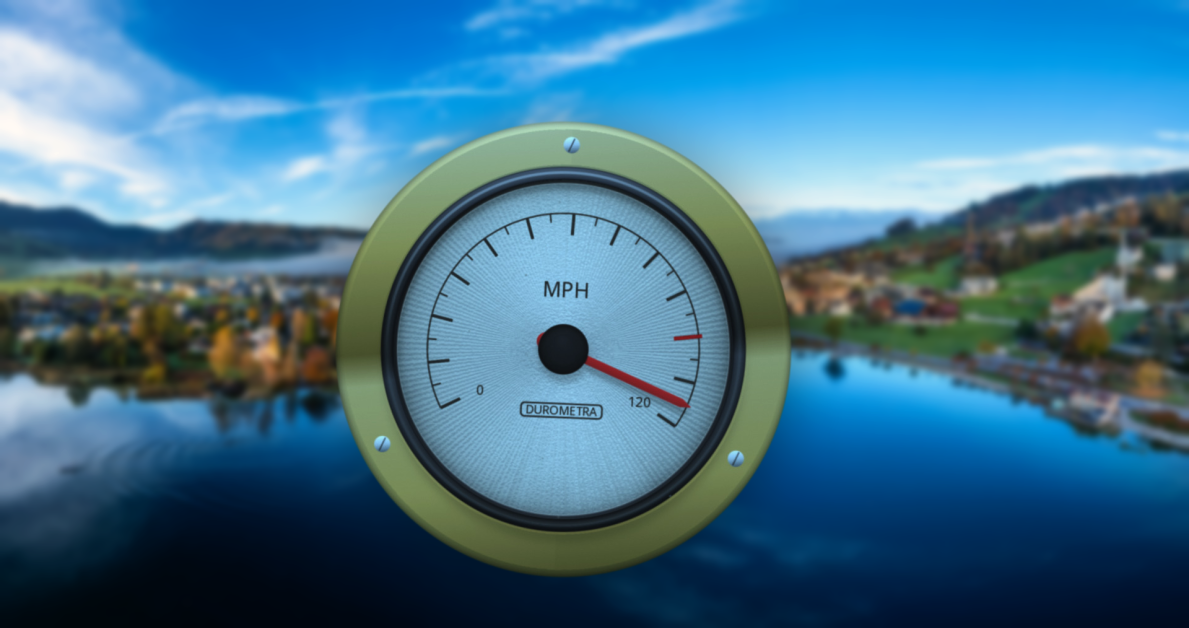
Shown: 115 (mph)
